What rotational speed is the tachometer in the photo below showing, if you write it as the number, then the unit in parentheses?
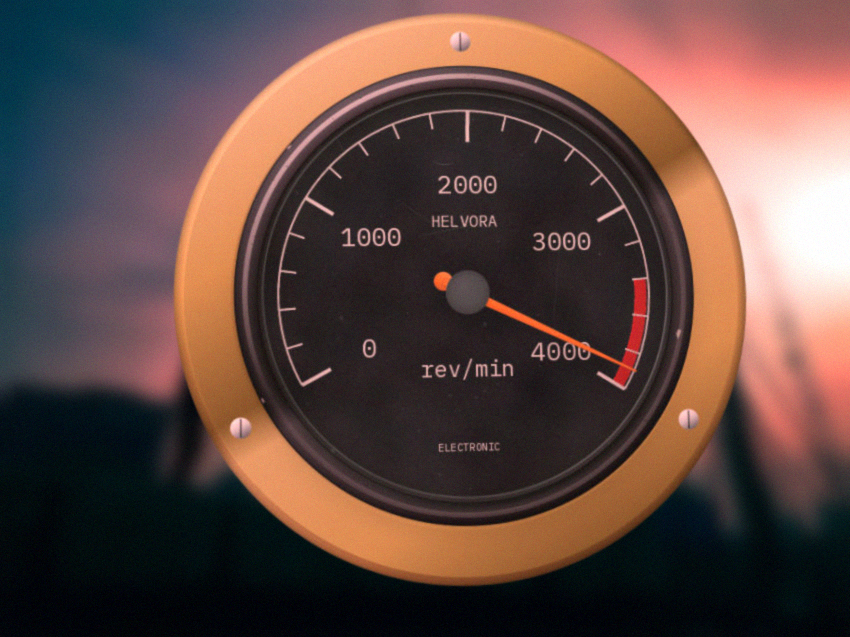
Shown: 3900 (rpm)
